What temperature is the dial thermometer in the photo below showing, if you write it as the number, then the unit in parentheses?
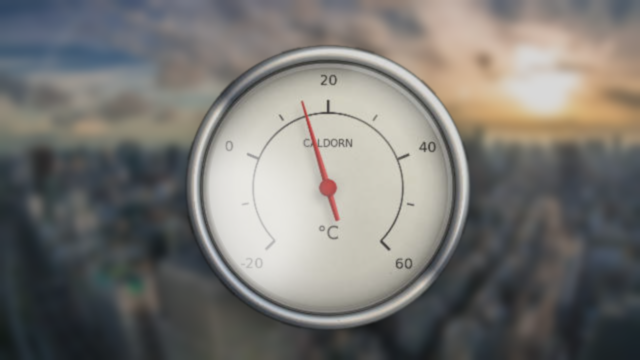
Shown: 15 (°C)
